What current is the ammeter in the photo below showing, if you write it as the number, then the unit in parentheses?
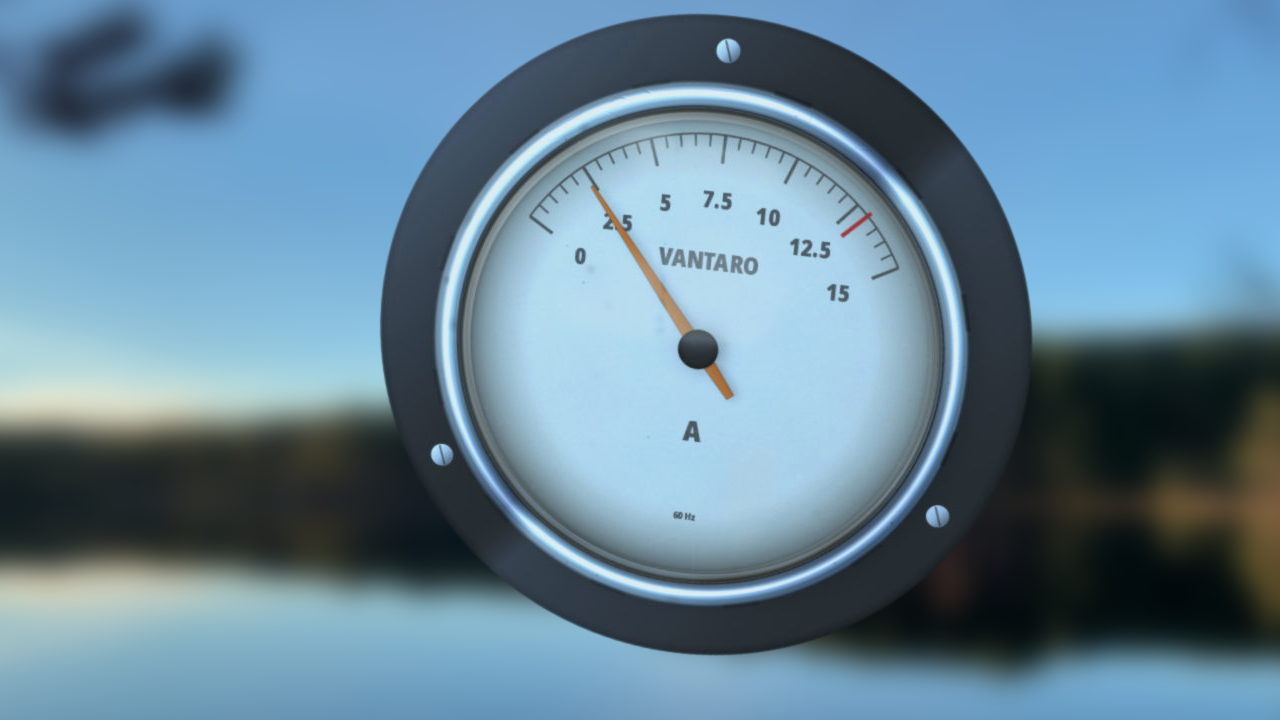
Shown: 2.5 (A)
